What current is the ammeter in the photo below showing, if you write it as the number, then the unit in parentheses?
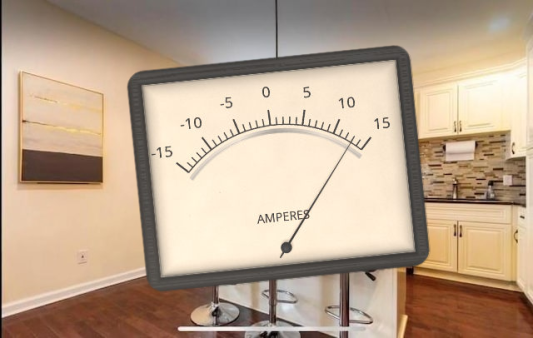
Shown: 13 (A)
